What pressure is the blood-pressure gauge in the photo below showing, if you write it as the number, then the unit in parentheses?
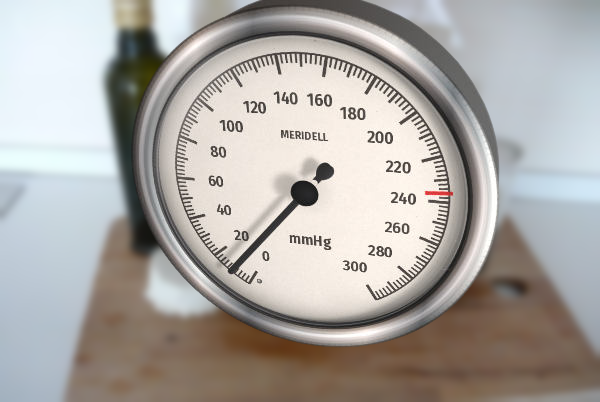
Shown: 10 (mmHg)
